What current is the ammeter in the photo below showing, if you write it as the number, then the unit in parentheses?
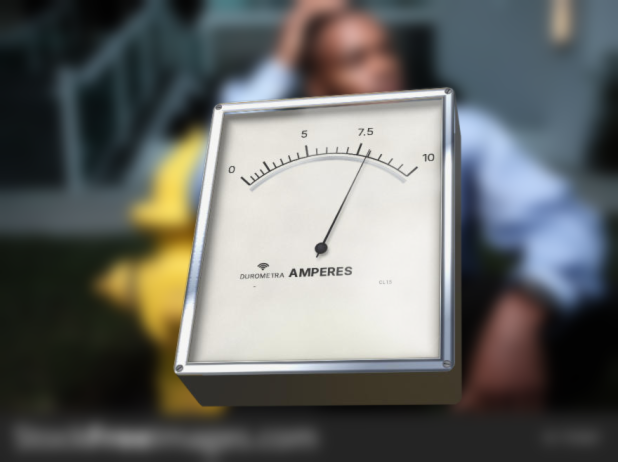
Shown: 8 (A)
